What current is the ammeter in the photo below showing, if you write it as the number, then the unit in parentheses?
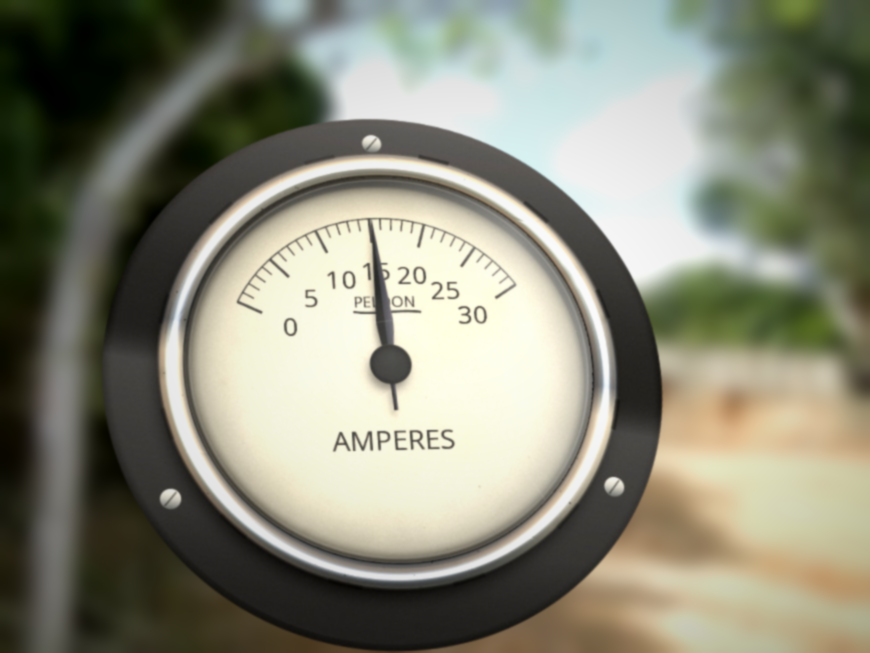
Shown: 15 (A)
